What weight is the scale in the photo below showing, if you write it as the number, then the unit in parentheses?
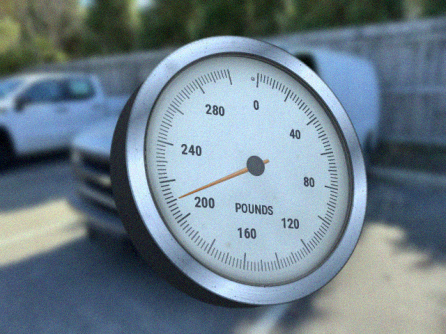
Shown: 210 (lb)
